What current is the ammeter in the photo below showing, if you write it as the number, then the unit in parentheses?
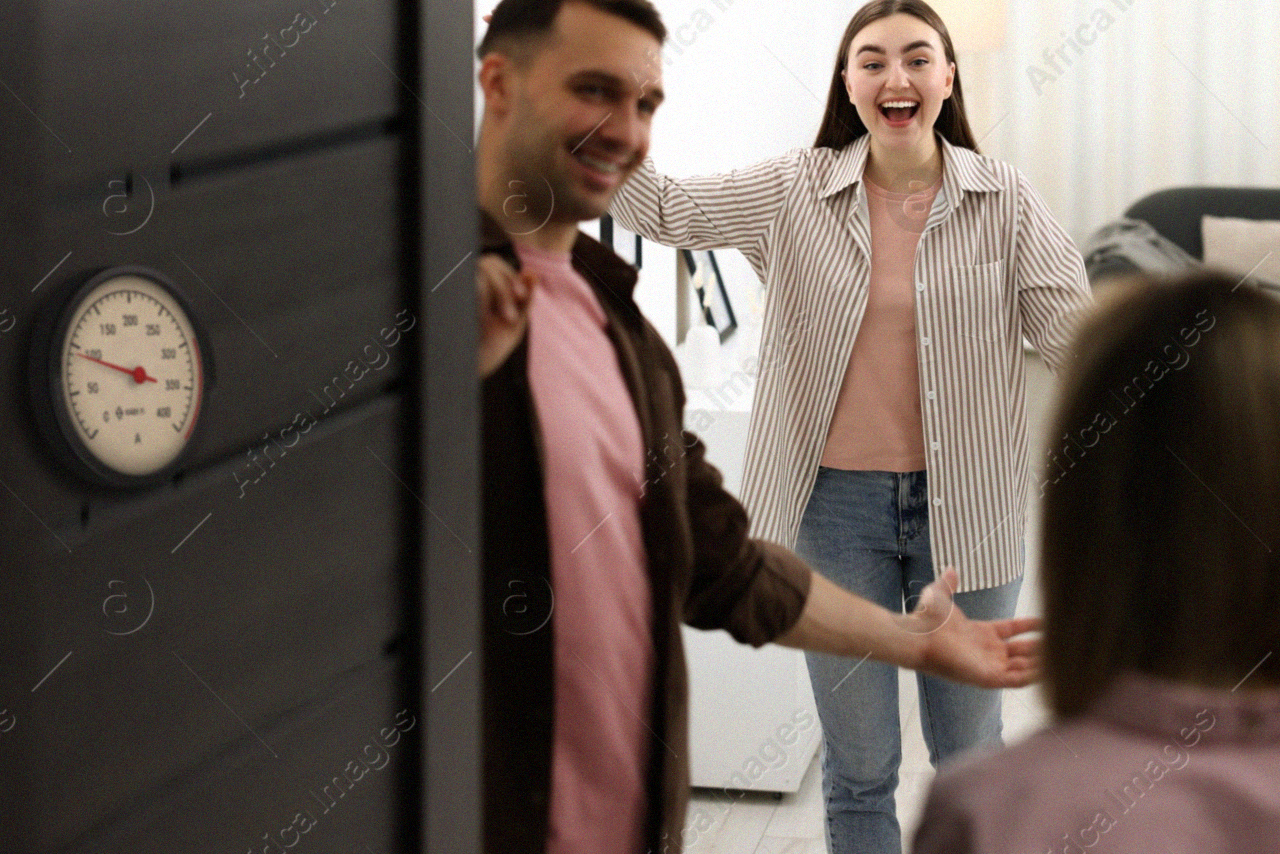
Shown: 90 (A)
